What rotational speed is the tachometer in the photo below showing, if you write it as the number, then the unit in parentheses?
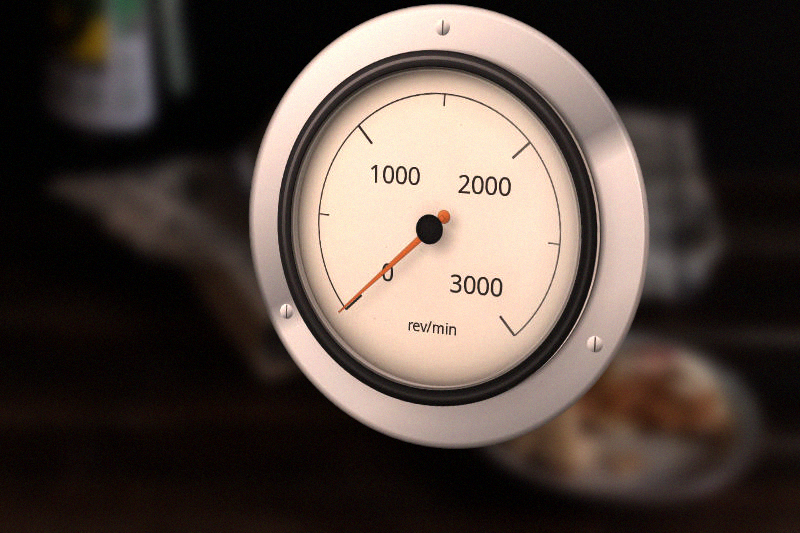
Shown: 0 (rpm)
